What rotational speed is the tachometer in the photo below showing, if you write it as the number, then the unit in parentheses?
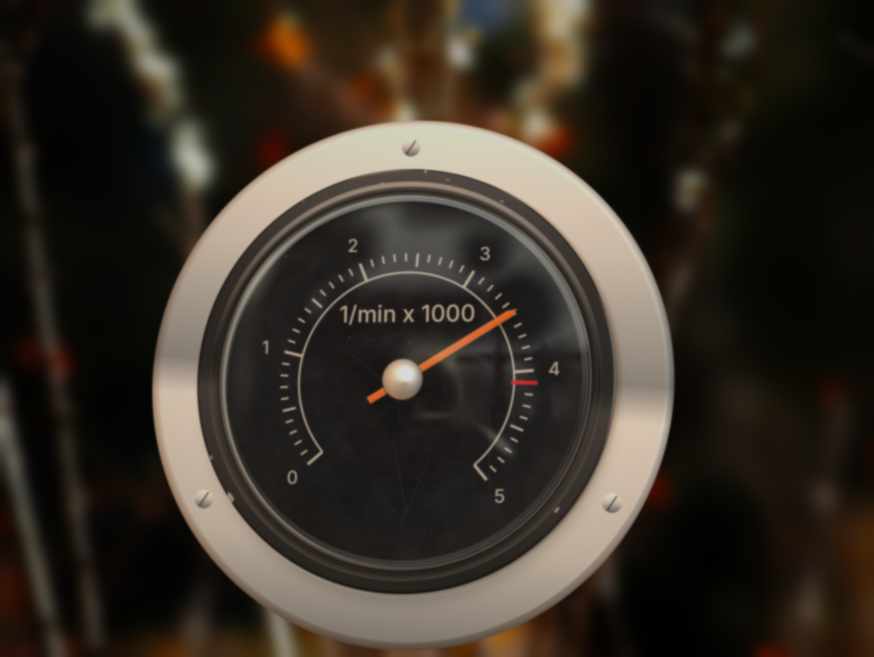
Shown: 3500 (rpm)
